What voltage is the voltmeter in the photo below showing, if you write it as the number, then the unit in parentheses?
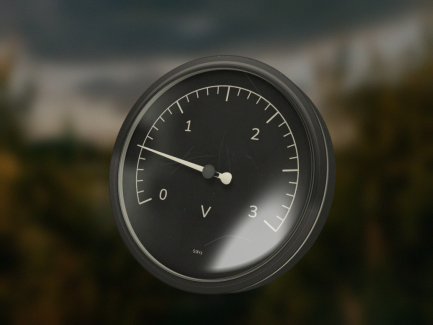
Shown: 0.5 (V)
